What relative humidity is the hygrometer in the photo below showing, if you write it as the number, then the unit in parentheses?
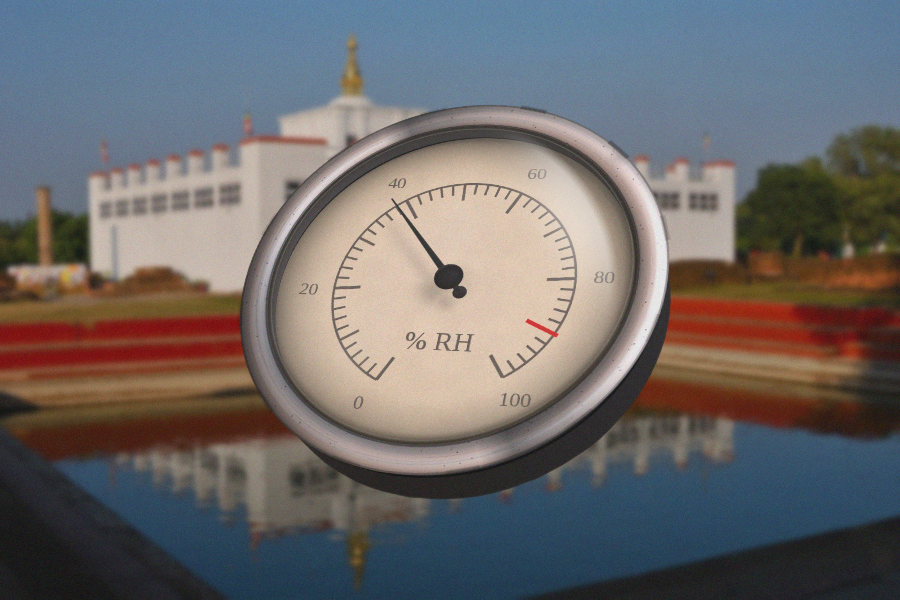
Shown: 38 (%)
